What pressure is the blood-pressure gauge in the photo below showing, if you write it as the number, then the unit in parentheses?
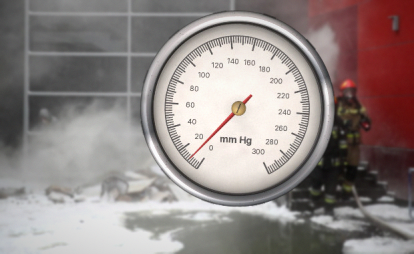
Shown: 10 (mmHg)
